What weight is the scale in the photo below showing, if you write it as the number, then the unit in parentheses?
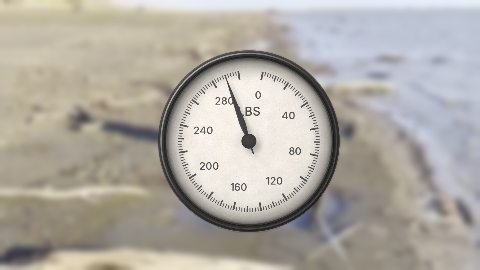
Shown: 290 (lb)
